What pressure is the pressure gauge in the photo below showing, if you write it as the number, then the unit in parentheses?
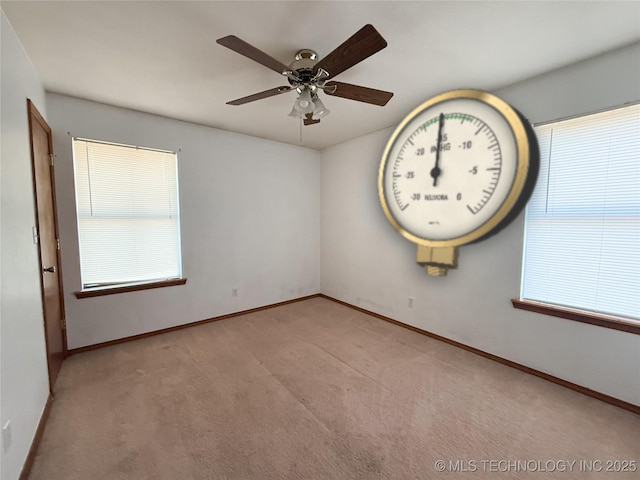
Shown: -15 (inHg)
